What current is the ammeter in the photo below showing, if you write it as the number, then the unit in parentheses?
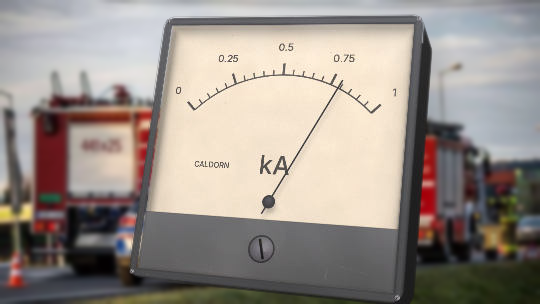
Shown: 0.8 (kA)
